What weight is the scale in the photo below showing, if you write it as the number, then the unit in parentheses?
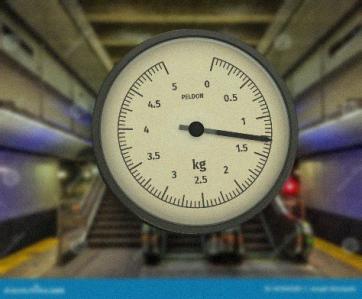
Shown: 1.3 (kg)
